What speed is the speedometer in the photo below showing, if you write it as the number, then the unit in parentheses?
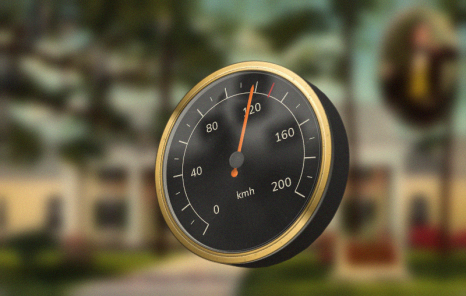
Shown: 120 (km/h)
